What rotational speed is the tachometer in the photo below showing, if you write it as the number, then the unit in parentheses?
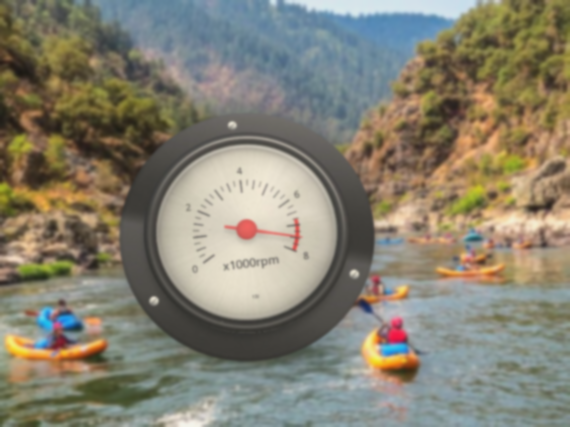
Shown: 7500 (rpm)
